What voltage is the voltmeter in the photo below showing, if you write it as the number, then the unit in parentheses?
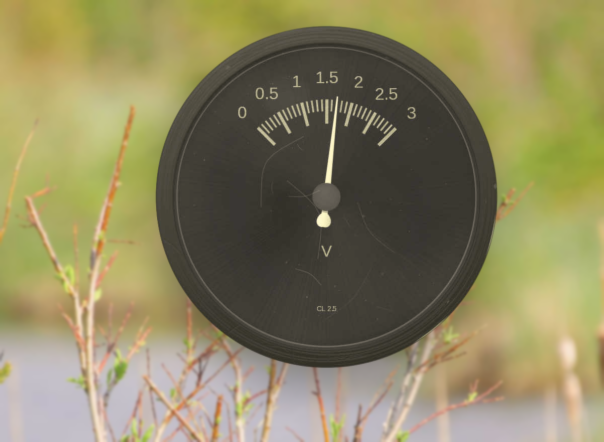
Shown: 1.7 (V)
